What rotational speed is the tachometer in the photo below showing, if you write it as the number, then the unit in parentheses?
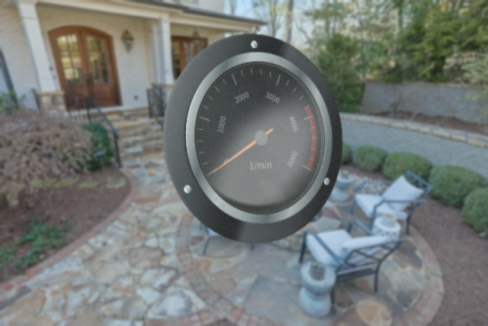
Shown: 0 (rpm)
